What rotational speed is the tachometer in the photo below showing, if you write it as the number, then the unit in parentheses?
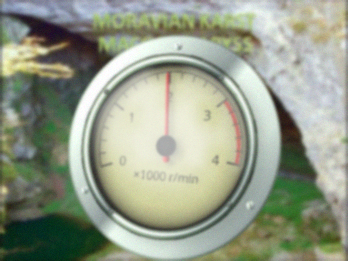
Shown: 2000 (rpm)
